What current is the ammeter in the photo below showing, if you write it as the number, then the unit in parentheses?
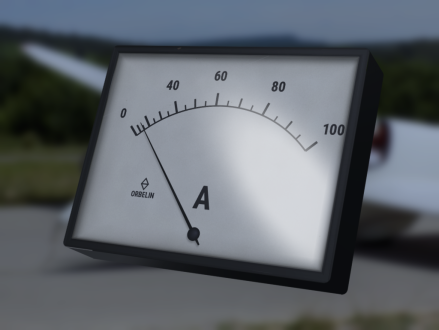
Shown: 15 (A)
